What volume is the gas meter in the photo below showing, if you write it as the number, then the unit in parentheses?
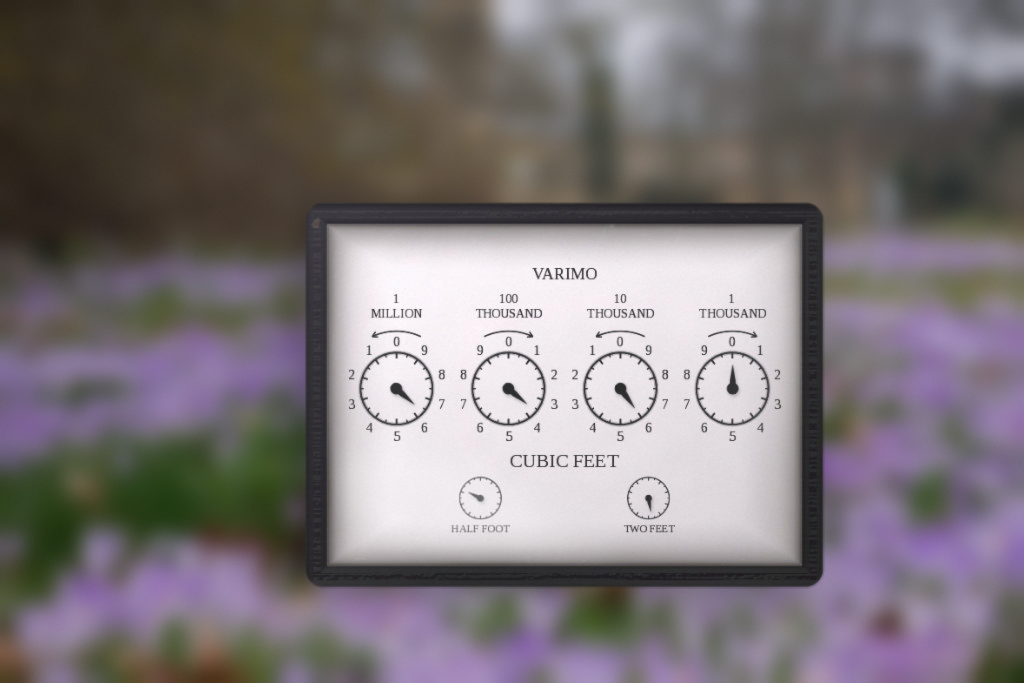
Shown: 636000 (ft³)
